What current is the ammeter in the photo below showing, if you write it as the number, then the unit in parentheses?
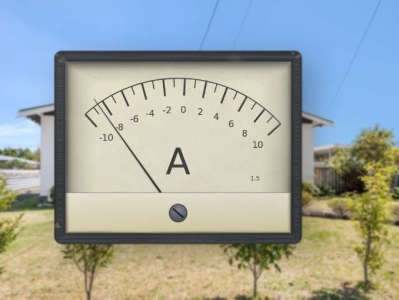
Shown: -8.5 (A)
